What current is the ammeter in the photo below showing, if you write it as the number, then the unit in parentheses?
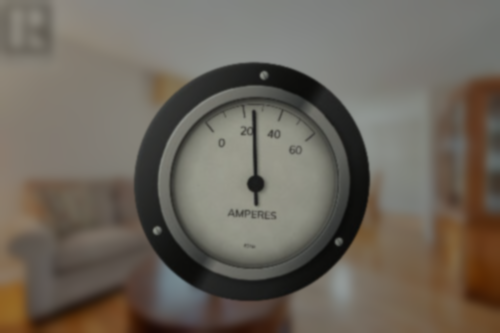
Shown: 25 (A)
